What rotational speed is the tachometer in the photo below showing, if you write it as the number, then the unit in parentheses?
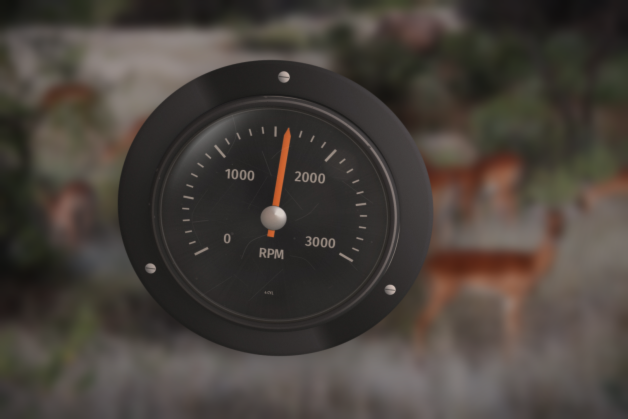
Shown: 1600 (rpm)
